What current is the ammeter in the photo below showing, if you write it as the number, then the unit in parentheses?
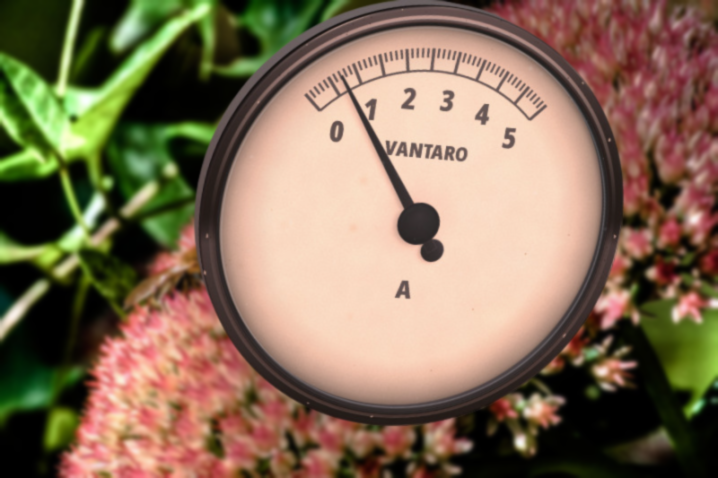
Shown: 0.7 (A)
